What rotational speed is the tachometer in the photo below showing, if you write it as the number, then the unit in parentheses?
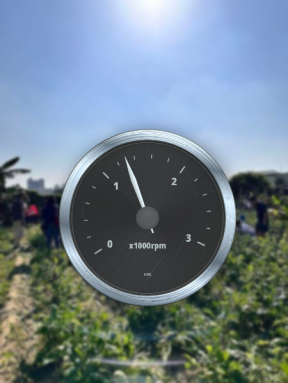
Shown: 1300 (rpm)
